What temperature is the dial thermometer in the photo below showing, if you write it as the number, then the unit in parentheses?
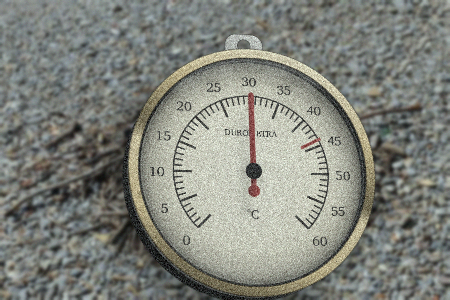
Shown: 30 (°C)
